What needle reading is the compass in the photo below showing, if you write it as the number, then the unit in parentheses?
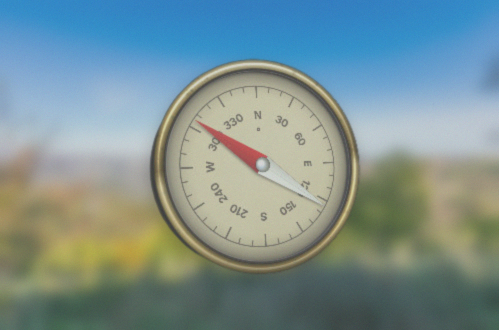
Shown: 305 (°)
